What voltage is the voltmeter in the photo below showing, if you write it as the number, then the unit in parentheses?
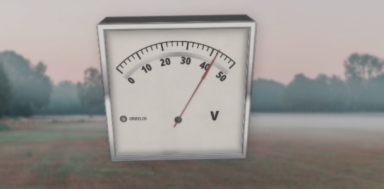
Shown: 42 (V)
